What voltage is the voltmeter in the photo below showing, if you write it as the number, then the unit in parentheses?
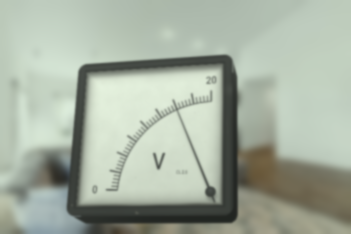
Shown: 15 (V)
